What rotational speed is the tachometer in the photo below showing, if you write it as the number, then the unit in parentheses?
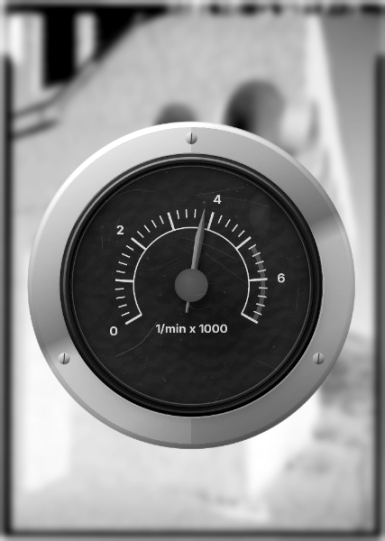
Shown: 3800 (rpm)
